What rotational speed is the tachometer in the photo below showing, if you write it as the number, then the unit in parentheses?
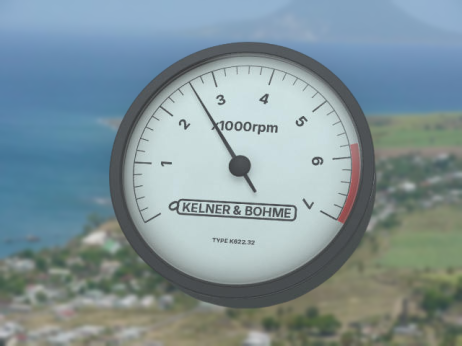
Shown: 2600 (rpm)
